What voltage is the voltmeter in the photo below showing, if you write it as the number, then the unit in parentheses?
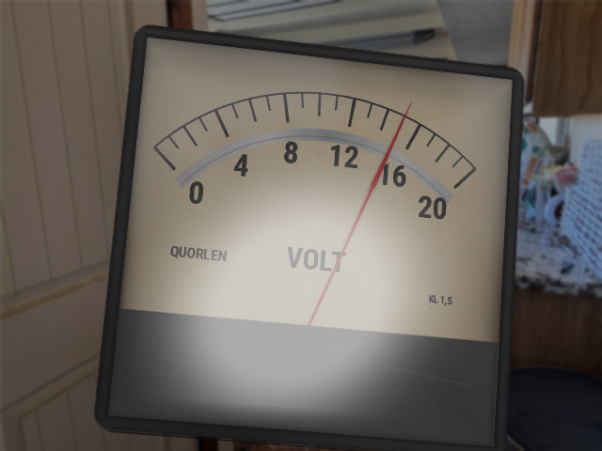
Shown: 15 (V)
